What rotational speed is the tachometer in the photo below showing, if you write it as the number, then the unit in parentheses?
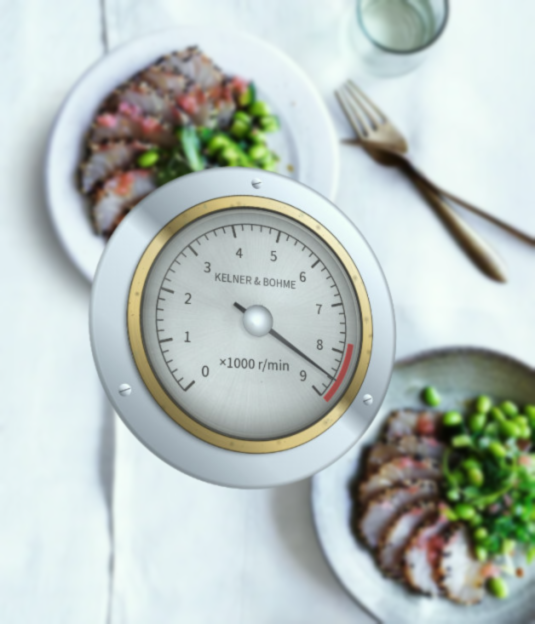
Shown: 8600 (rpm)
